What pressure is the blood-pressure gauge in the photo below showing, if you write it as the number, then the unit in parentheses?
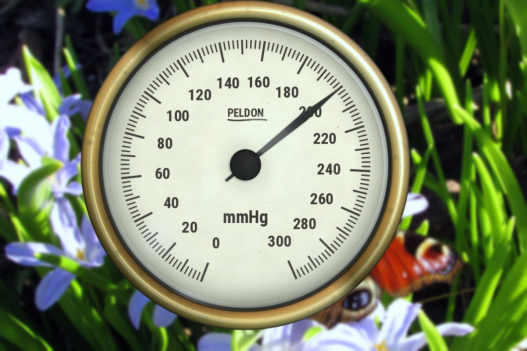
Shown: 200 (mmHg)
